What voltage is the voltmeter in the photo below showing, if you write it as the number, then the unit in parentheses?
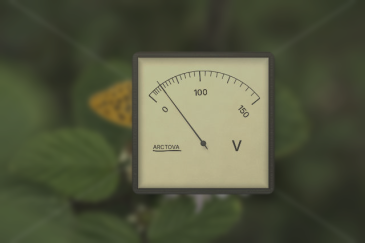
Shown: 50 (V)
